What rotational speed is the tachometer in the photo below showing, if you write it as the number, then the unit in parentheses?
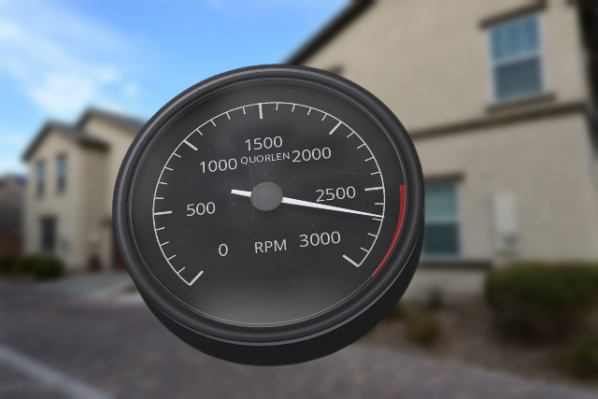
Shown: 2700 (rpm)
